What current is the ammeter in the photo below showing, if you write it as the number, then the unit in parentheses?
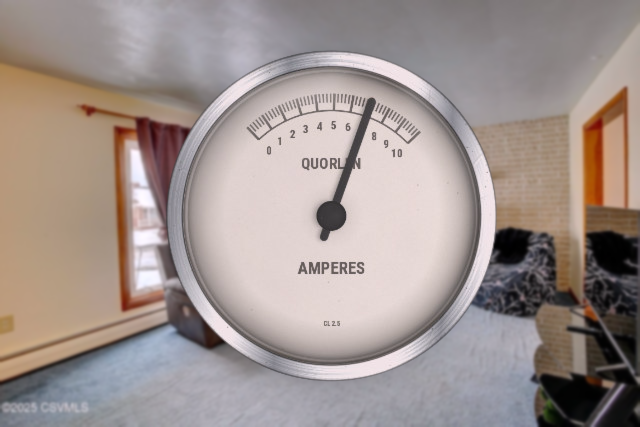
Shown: 7 (A)
